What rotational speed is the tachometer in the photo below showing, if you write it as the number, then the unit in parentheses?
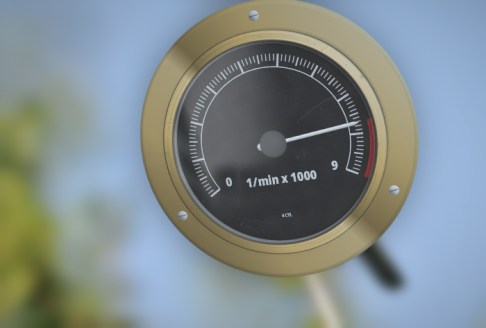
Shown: 7700 (rpm)
